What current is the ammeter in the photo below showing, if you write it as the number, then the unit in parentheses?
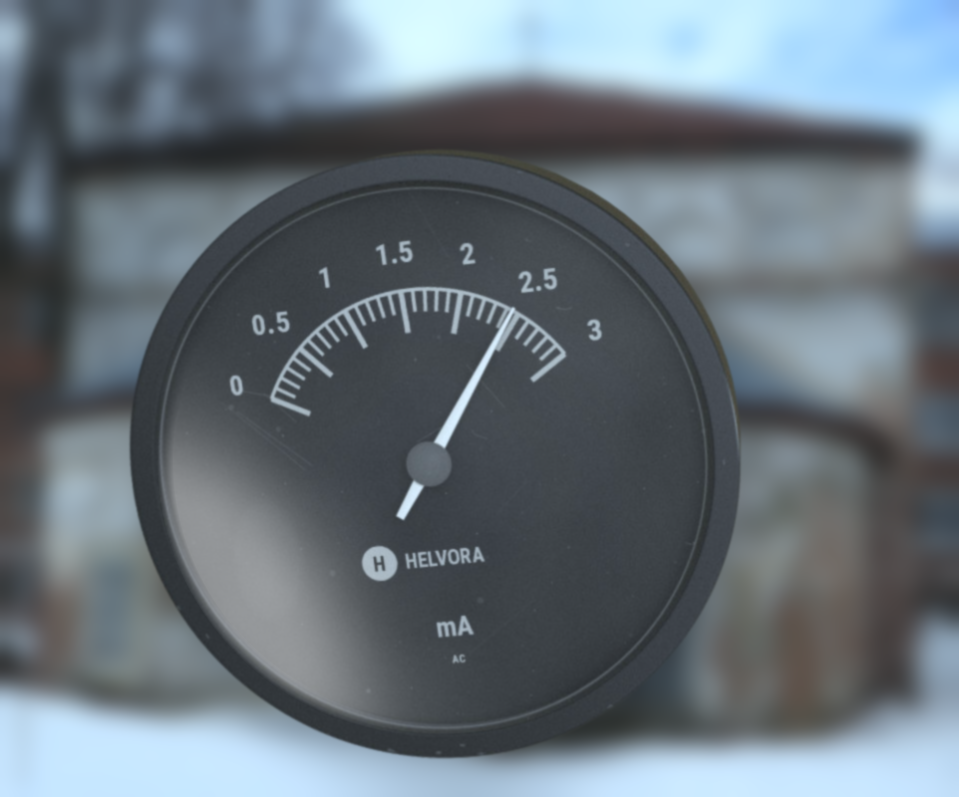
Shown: 2.45 (mA)
